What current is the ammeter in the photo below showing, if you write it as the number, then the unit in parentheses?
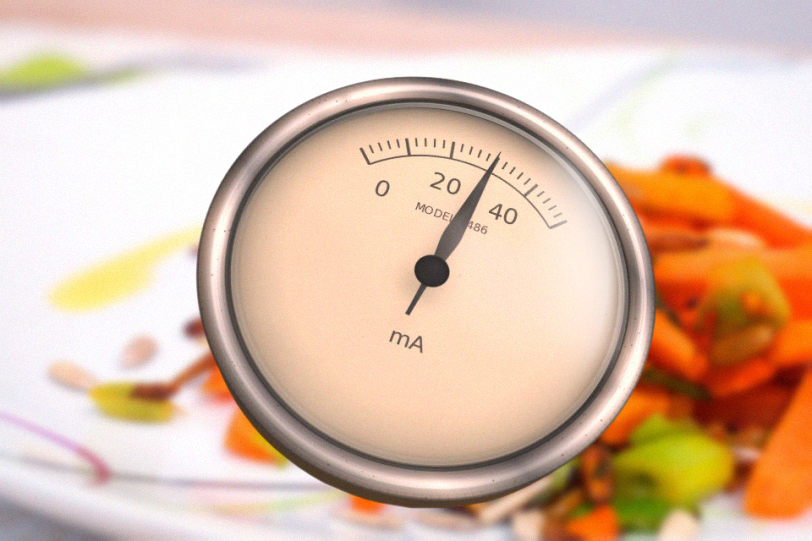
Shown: 30 (mA)
